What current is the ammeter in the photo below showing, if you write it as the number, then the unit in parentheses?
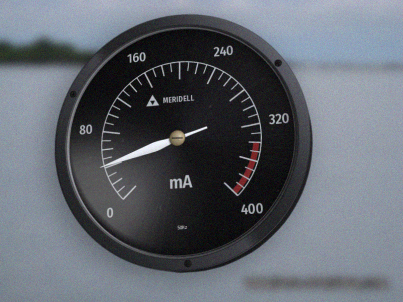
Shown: 40 (mA)
